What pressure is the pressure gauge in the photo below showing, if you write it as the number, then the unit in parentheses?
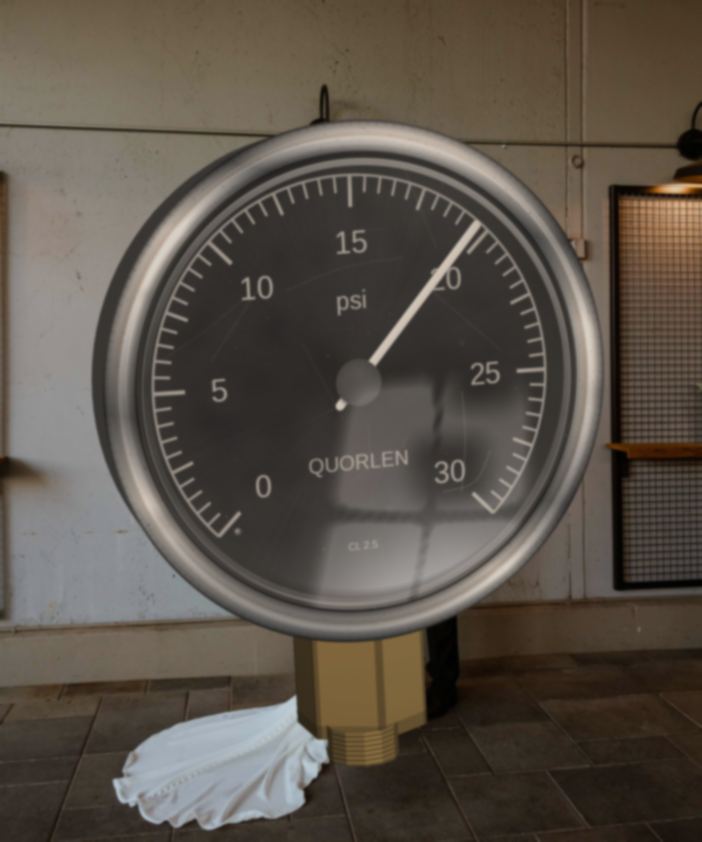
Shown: 19.5 (psi)
